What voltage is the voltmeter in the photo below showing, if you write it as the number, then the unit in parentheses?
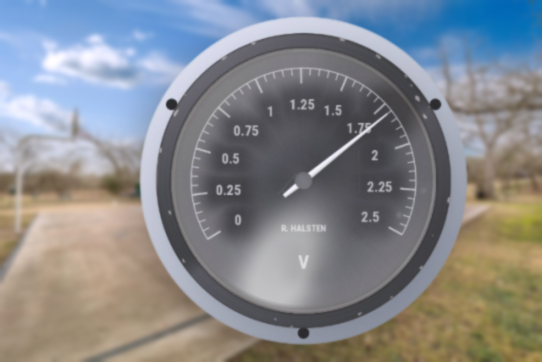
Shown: 1.8 (V)
